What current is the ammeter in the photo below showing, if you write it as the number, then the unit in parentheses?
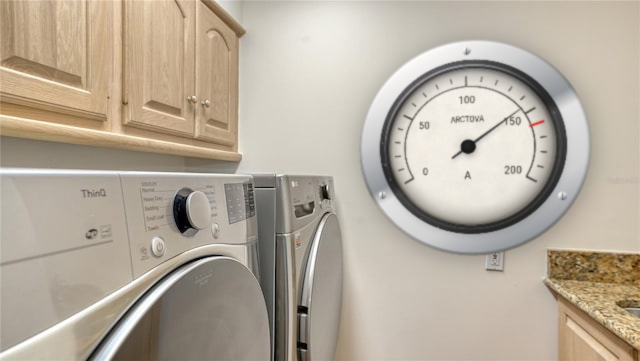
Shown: 145 (A)
